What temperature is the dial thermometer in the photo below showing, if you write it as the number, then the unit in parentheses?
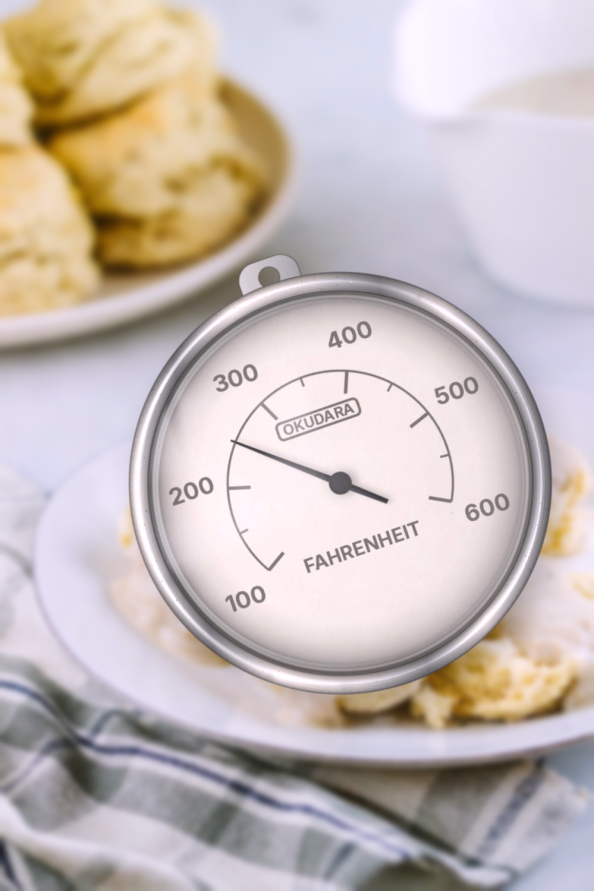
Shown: 250 (°F)
